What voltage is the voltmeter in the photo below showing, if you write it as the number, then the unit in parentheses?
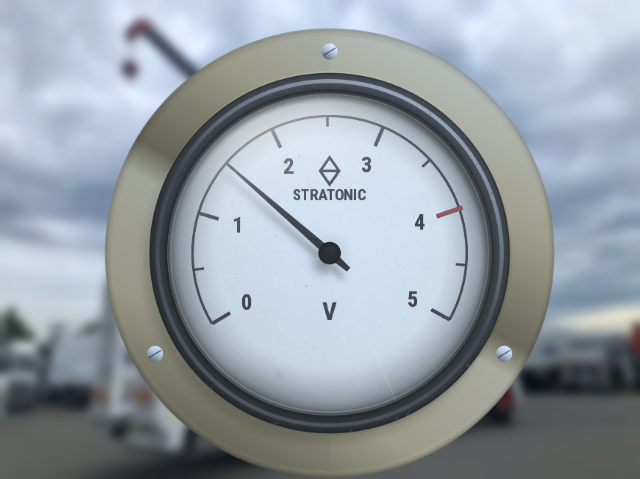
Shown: 1.5 (V)
